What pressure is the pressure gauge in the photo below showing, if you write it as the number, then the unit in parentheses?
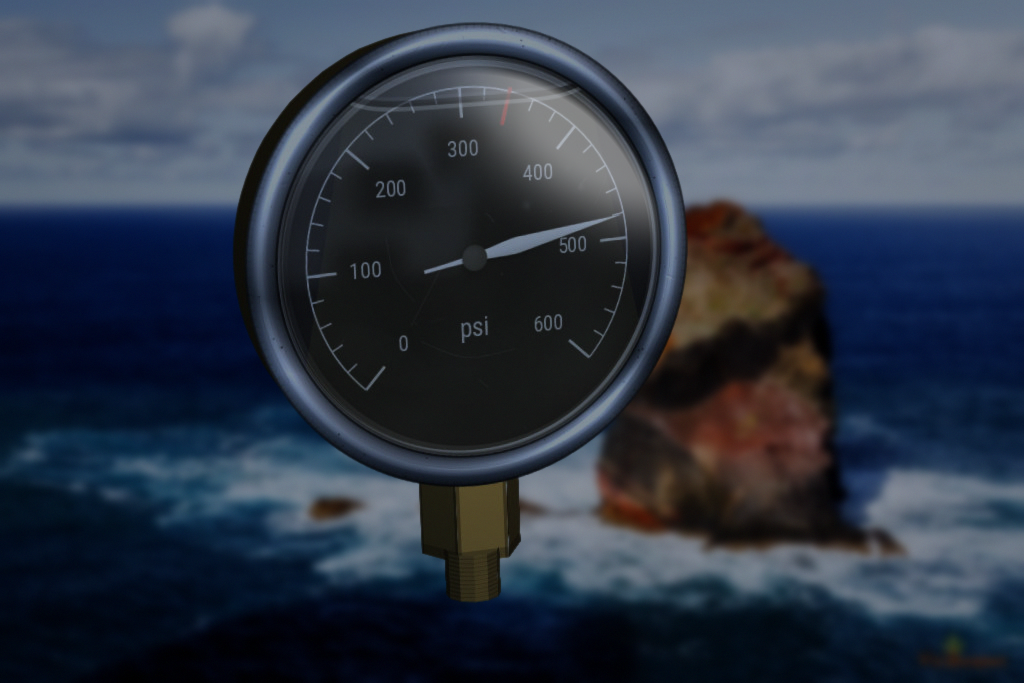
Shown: 480 (psi)
